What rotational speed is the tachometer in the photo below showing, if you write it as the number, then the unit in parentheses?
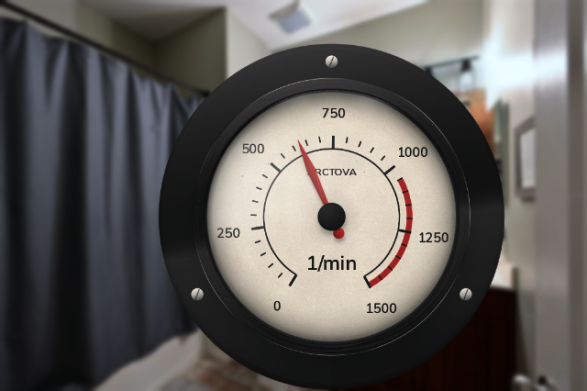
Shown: 625 (rpm)
